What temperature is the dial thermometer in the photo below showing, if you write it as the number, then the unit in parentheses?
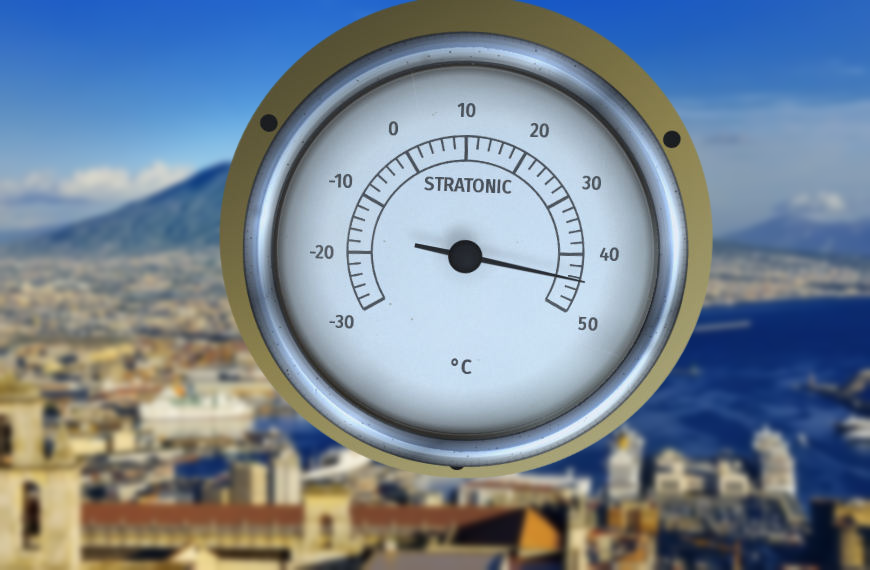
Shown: 44 (°C)
